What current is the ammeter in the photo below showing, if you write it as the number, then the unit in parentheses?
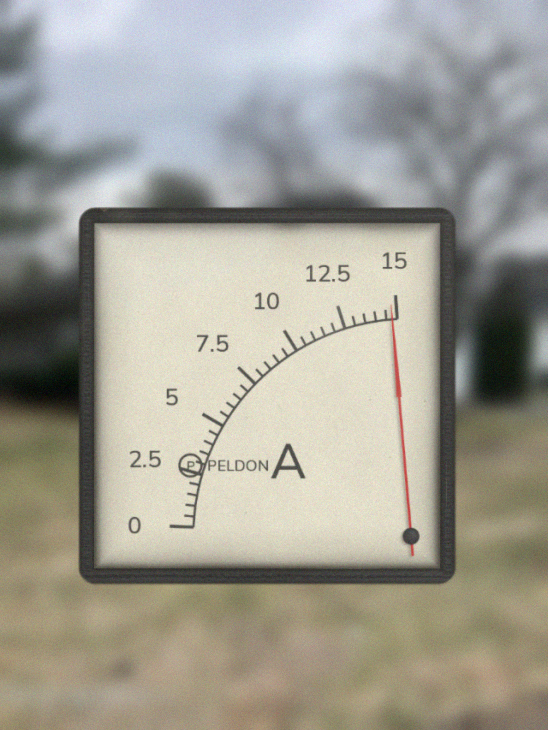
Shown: 14.75 (A)
